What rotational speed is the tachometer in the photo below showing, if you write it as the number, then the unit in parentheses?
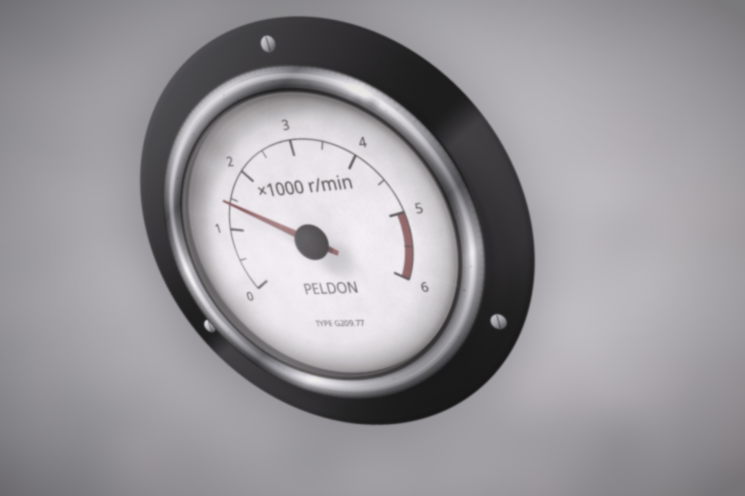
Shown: 1500 (rpm)
